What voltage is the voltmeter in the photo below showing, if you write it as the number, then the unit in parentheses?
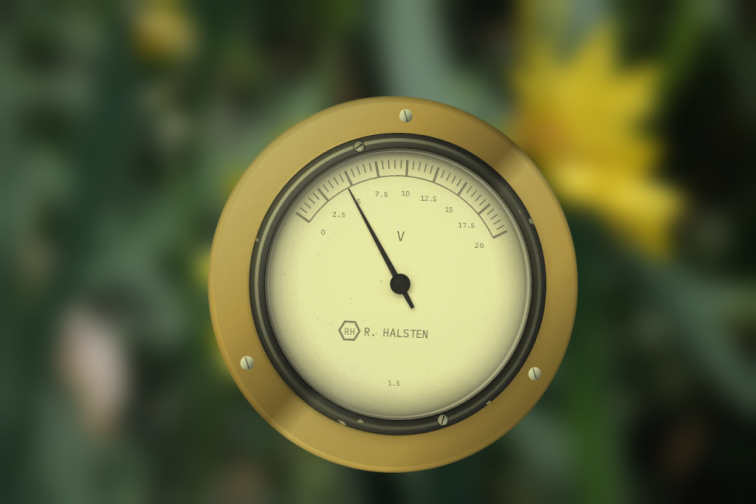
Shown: 4.5 (V)
